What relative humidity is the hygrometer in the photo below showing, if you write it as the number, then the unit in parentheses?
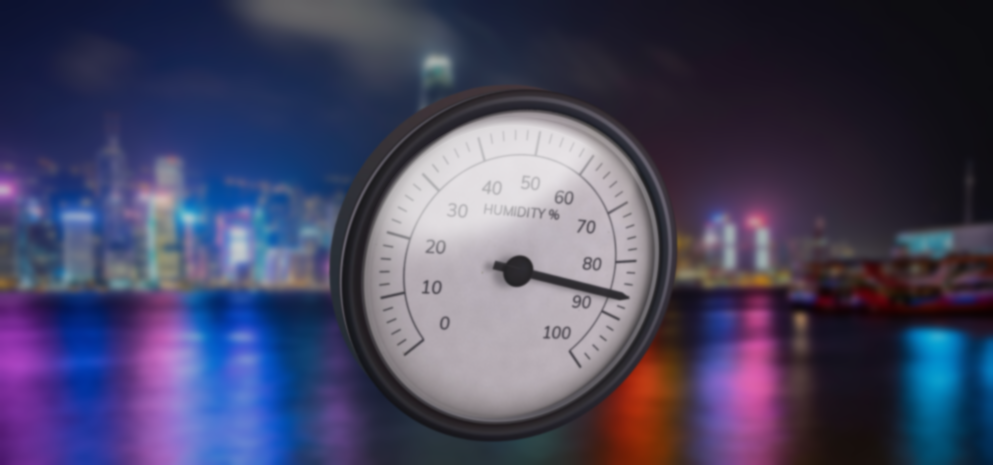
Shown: 86 (%)
